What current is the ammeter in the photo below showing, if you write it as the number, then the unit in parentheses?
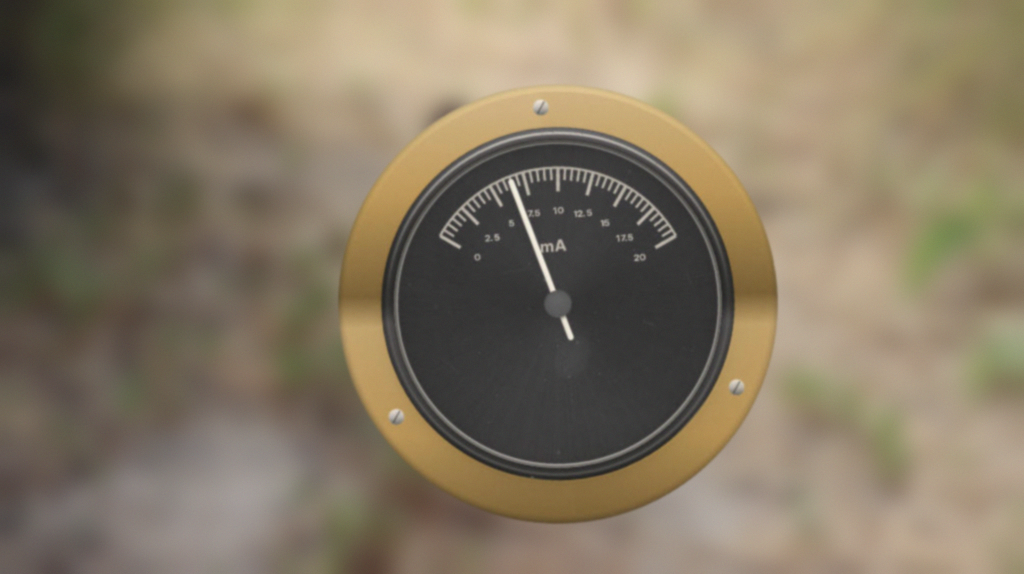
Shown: 6.5 (mA)
